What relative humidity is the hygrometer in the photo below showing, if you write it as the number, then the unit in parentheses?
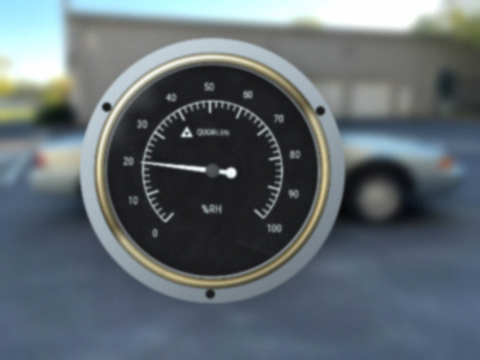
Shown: 20 (%)
